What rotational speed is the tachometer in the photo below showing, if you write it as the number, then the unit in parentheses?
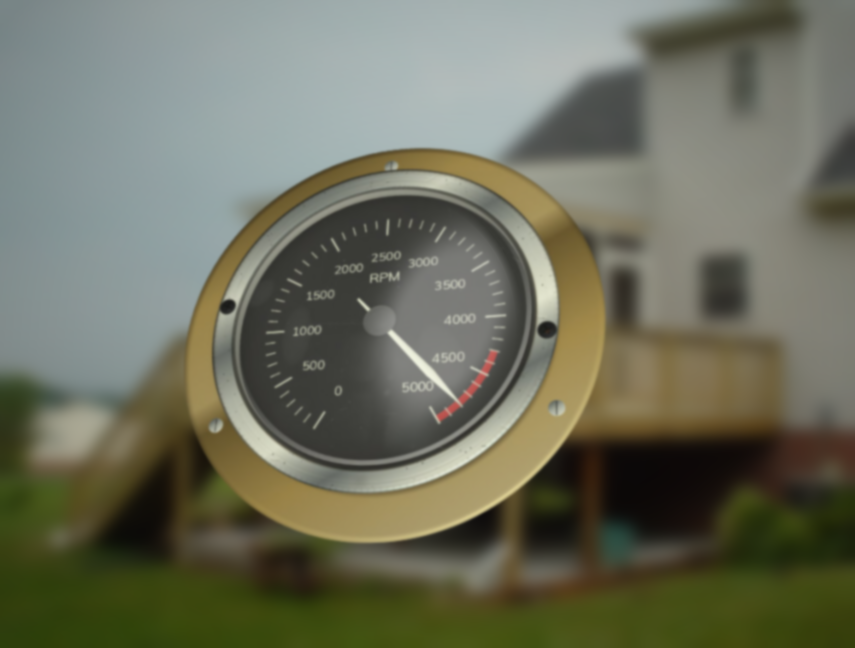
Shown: 4800 (rpm)
